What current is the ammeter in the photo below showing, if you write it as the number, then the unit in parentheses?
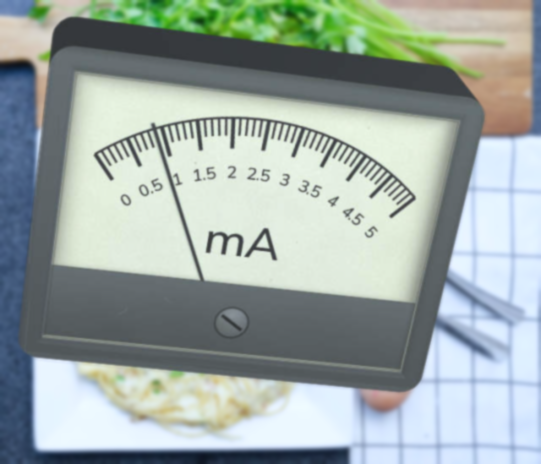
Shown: 0.9 (mA)
